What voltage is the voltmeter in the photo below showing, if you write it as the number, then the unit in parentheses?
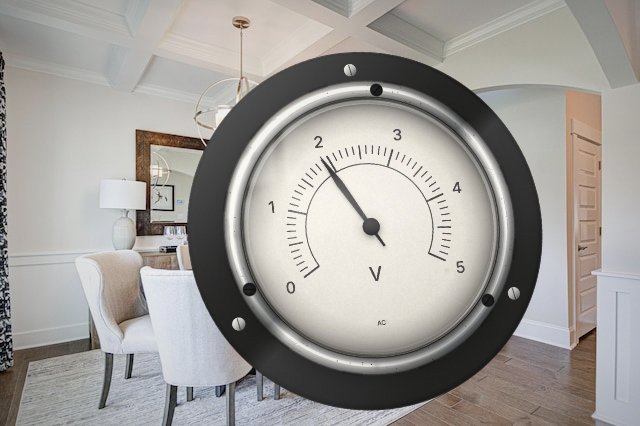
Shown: 1.9 (V)
